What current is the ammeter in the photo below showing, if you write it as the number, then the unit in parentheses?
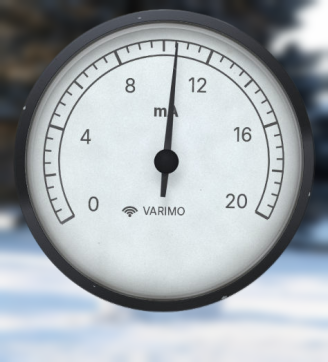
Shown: 10.5 (mA)
